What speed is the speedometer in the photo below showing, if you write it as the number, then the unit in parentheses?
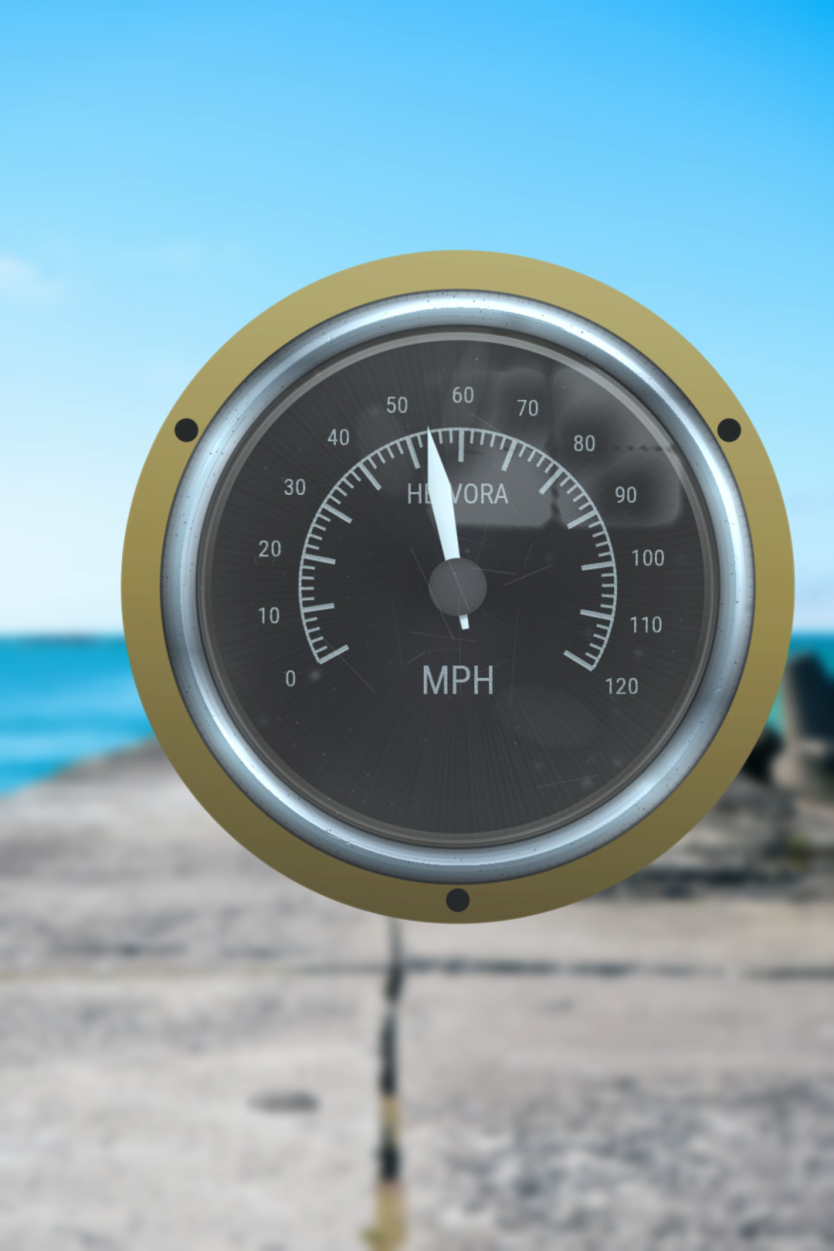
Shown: 54 (mph)
